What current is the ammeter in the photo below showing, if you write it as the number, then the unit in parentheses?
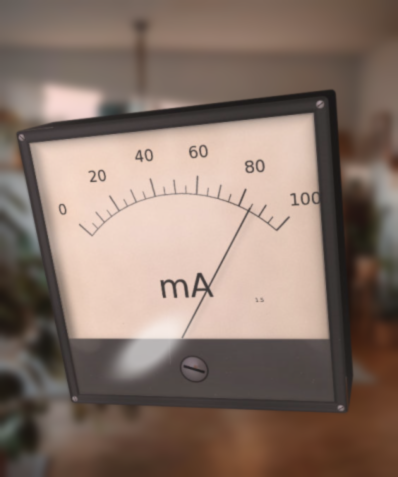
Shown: 85 (mA)
